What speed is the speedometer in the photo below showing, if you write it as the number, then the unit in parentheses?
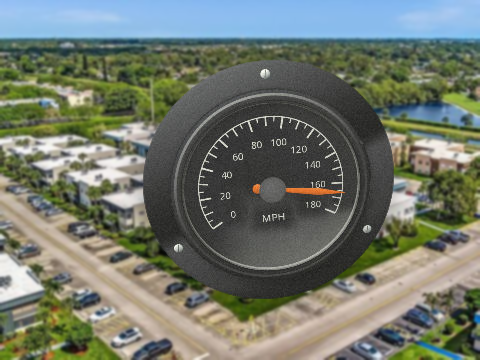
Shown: 165 (mph)
